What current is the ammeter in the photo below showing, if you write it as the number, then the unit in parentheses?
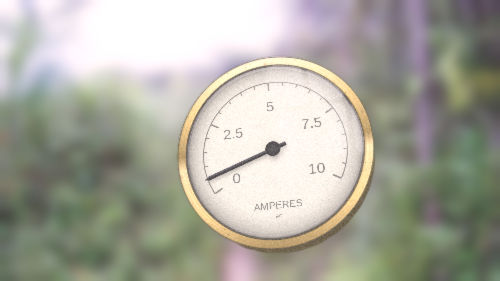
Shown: 0.5 (A)
